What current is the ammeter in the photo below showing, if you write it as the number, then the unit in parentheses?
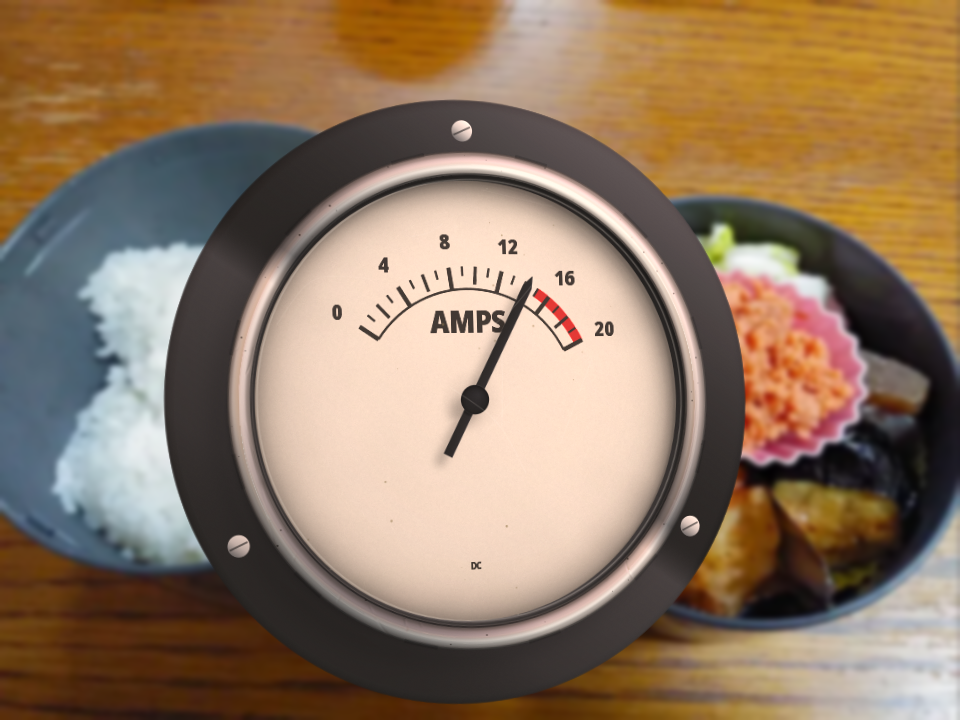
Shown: 14 (A)
